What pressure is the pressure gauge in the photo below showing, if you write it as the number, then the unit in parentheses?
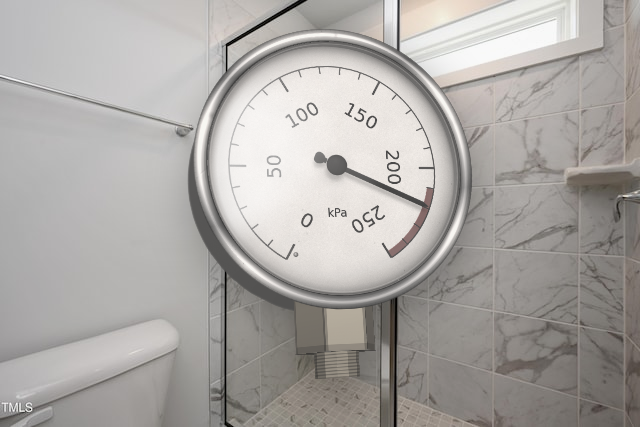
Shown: 220 (kPa)
